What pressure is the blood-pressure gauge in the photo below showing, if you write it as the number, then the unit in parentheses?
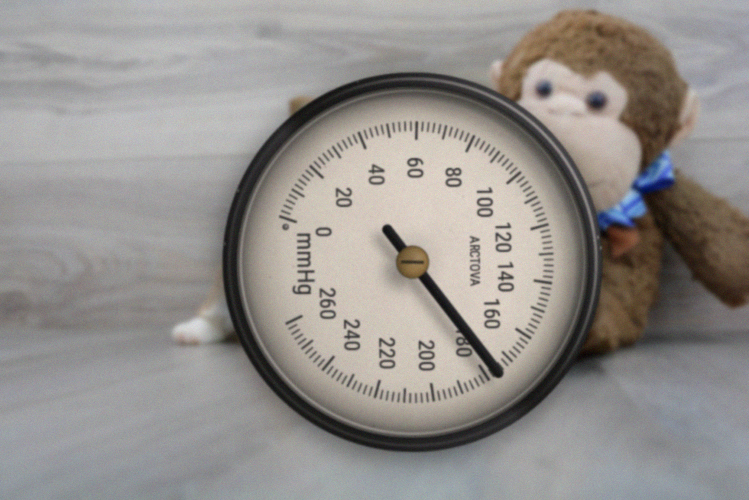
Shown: 176 (mmHg)
